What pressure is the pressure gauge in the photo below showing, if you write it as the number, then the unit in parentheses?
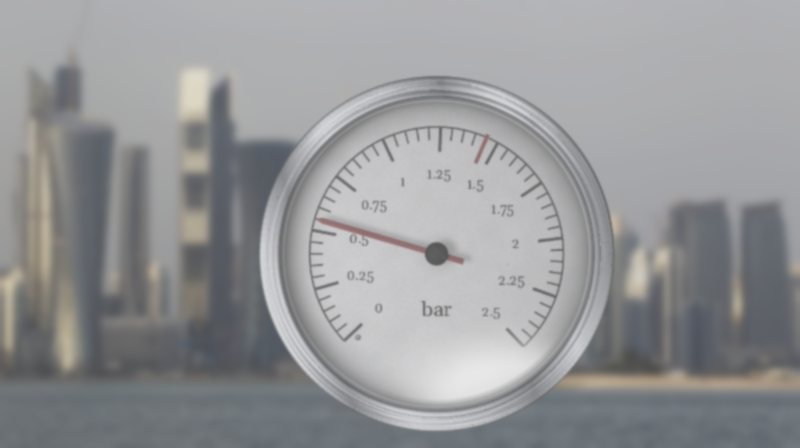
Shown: 0.55 (bar)
